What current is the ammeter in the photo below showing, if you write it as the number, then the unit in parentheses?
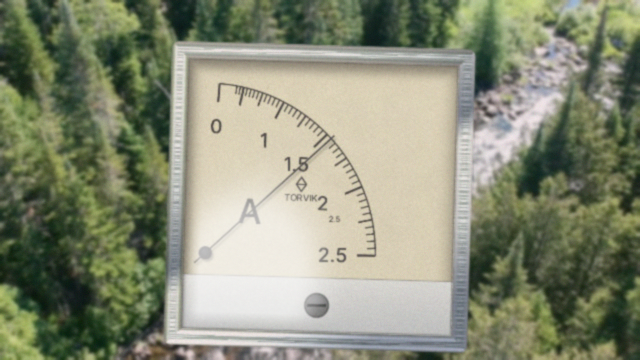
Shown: 1.55 (A)
